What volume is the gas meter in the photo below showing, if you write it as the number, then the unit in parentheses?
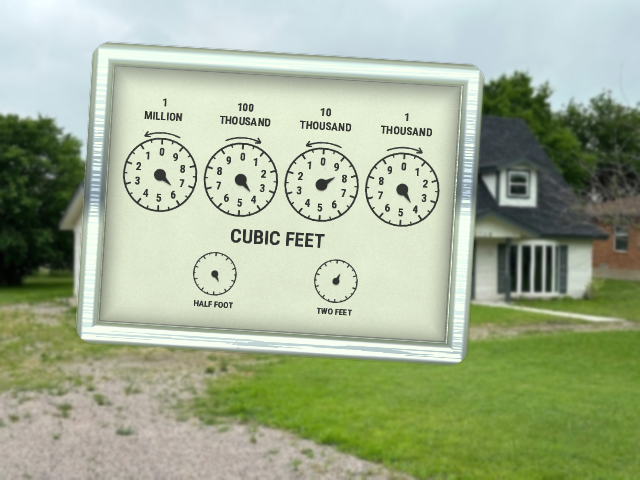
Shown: 638400 (ft³)
